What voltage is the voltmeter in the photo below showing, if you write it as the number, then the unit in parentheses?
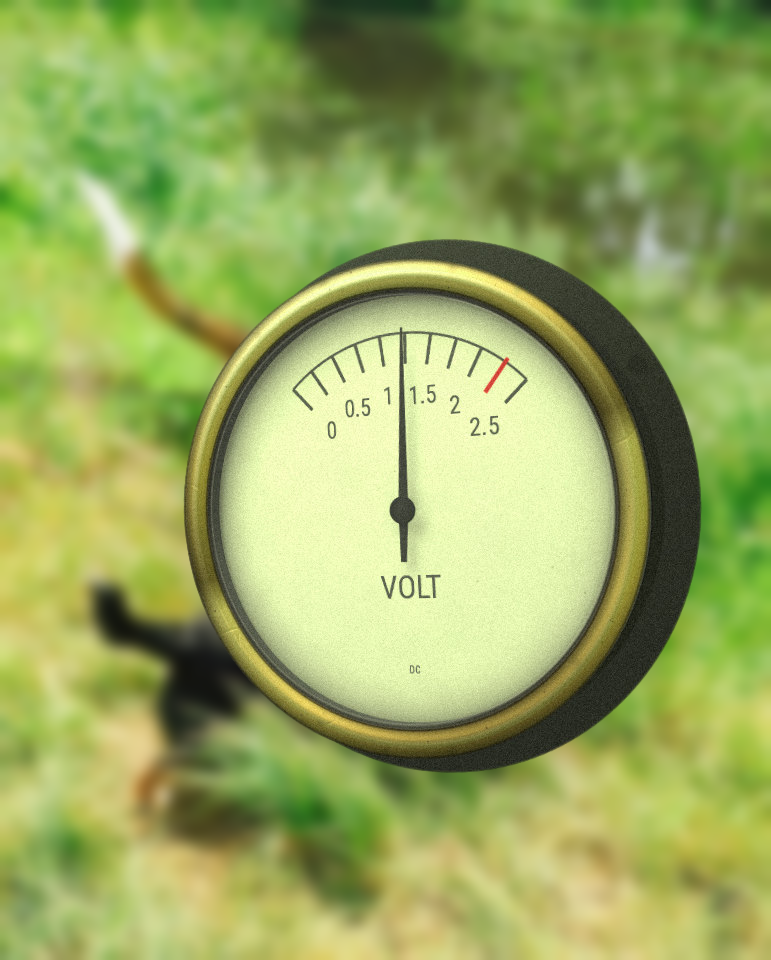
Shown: 1.25 (V)
